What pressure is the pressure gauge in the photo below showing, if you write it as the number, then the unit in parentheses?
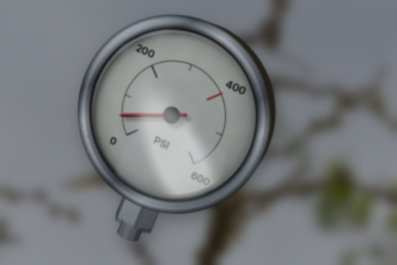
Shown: 50 (psi)
